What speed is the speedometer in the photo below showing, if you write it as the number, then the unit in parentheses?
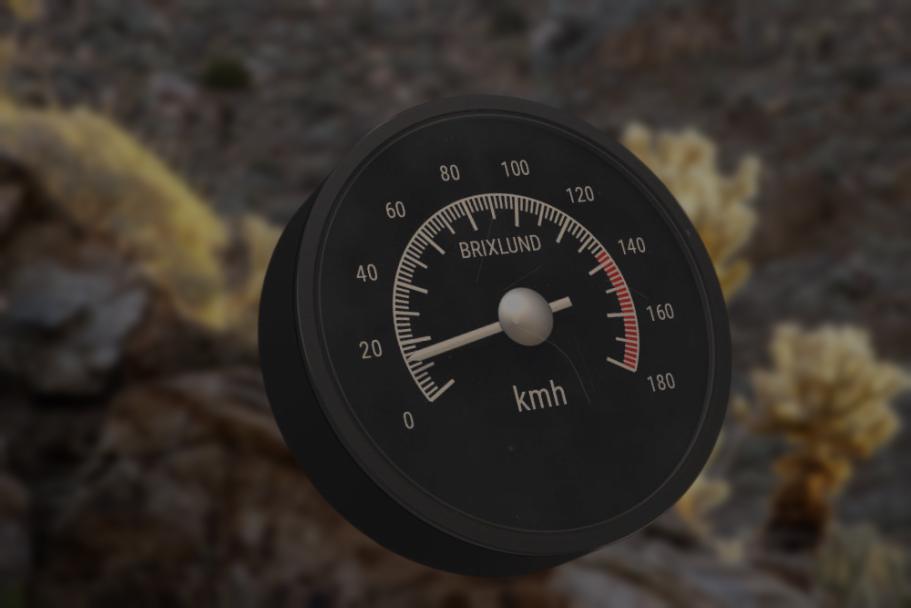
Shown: 14 (km/h)
